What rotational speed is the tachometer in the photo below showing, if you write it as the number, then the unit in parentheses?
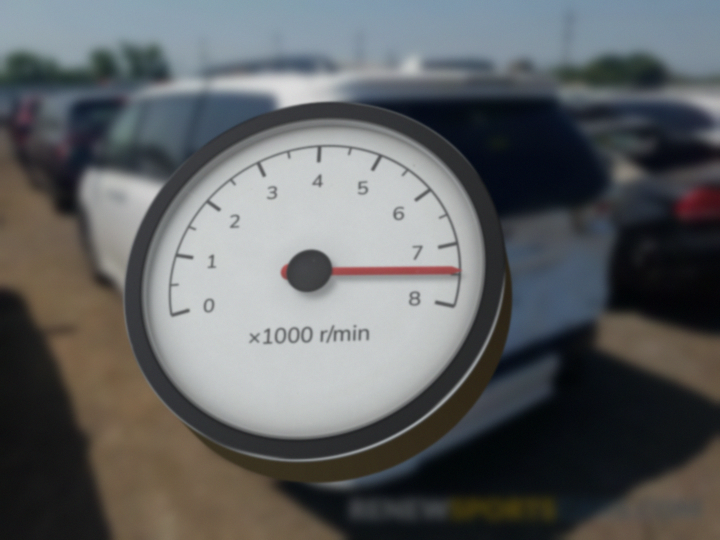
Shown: 7500 (rpm)
